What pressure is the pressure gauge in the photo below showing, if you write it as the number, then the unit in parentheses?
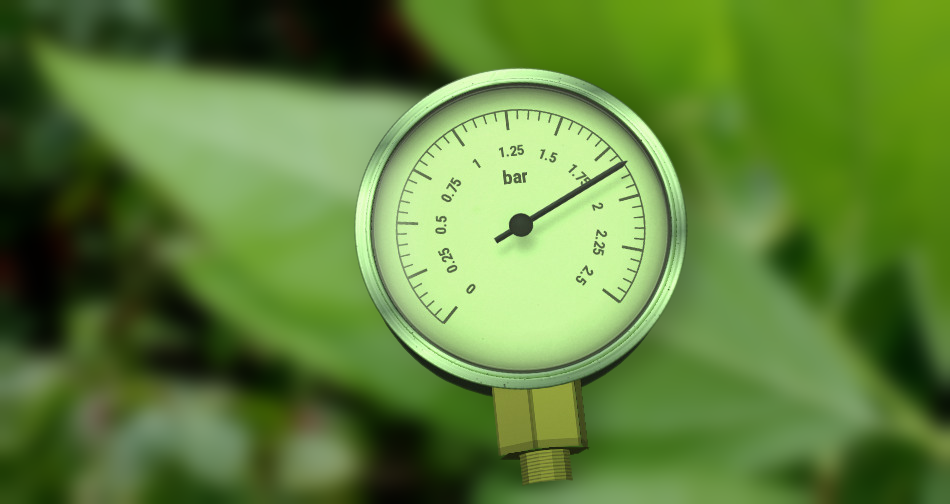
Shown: 1.85 (bar)
